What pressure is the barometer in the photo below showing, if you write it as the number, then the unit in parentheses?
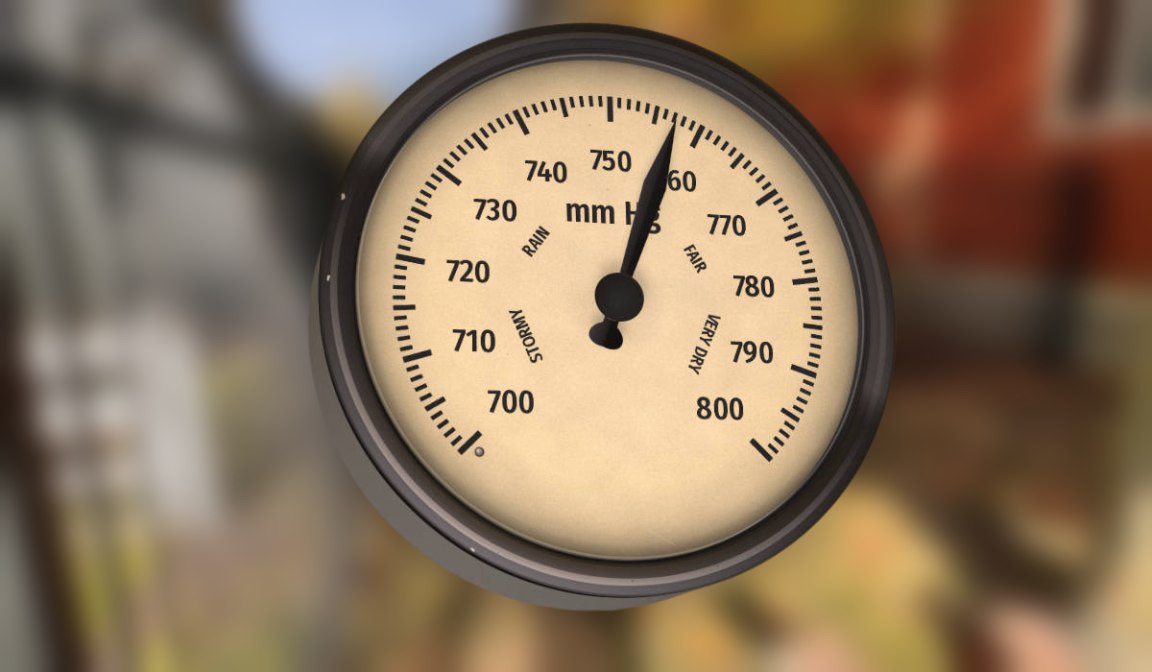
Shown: 757 (mmHg)
